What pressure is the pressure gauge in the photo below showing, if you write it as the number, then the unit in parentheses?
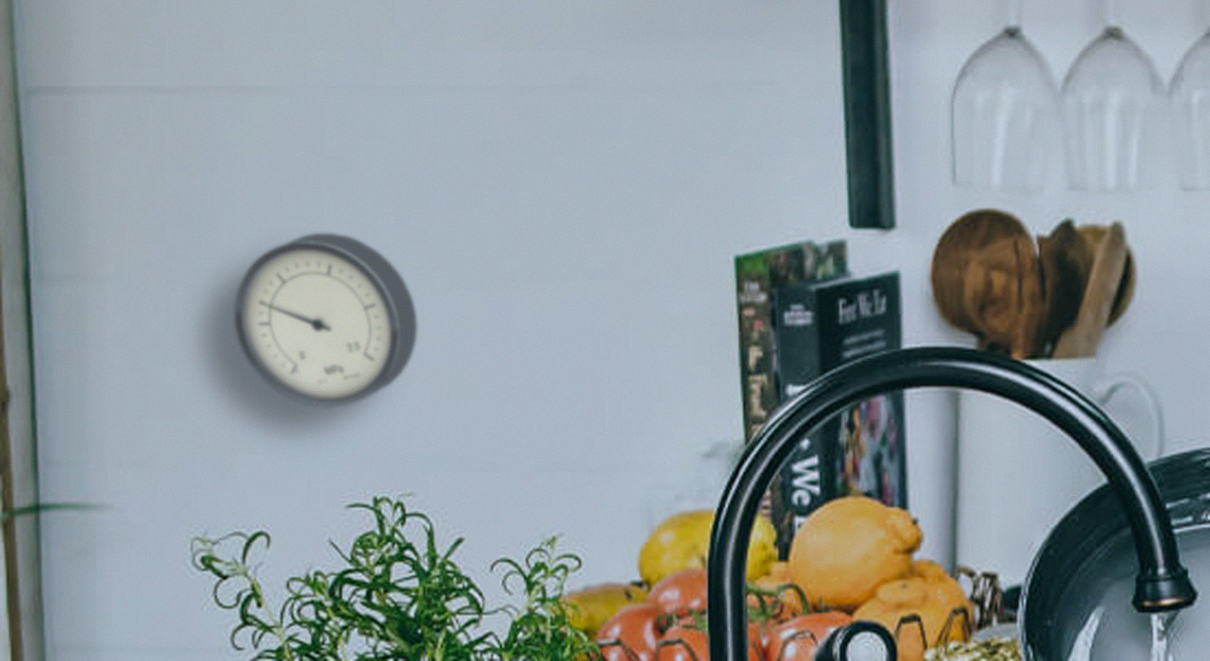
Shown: 0.7 (MPa)
